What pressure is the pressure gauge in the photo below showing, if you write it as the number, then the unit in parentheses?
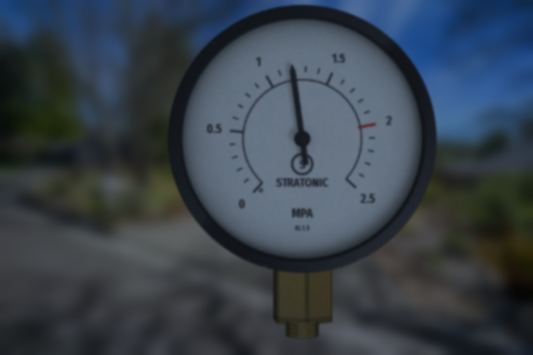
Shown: 1.2 (MPa)
